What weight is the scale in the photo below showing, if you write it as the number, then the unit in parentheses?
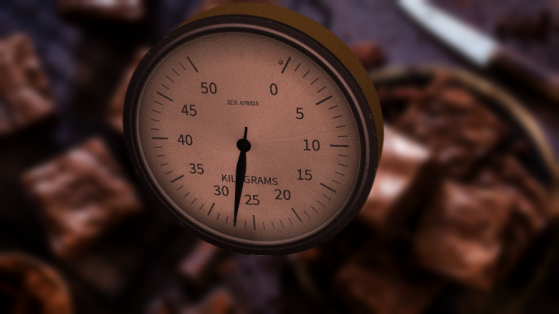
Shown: 27 (kg)
